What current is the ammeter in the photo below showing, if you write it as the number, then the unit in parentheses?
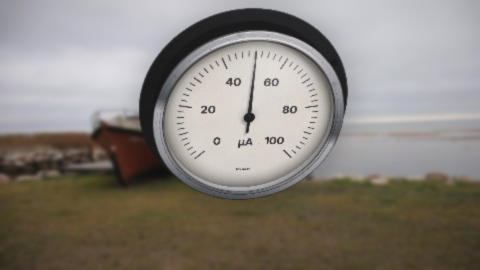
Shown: 50 (µA)
